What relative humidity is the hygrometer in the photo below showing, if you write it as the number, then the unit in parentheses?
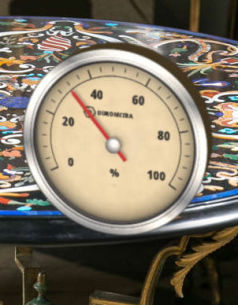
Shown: 32 (%)
